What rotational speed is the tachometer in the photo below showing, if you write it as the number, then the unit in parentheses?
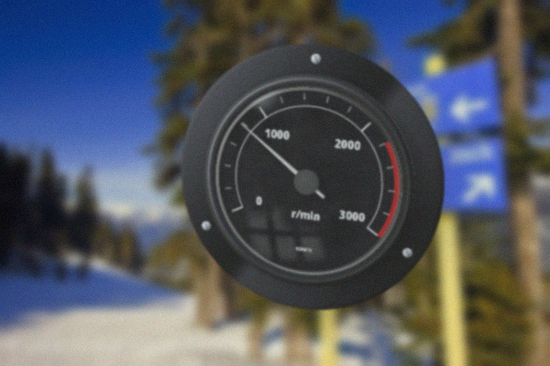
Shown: 800 (rpm)
